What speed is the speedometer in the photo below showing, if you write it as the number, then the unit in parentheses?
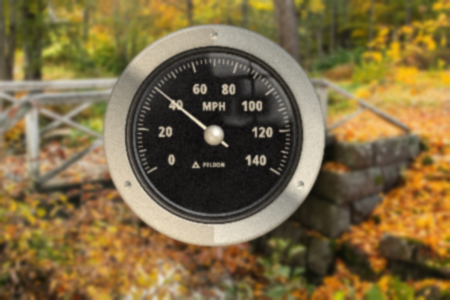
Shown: 40 (mph)
